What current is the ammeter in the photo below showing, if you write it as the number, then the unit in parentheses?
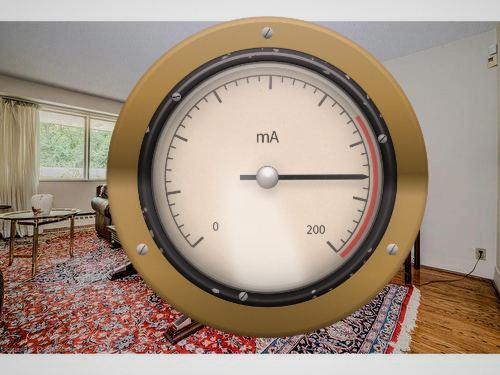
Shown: 165 (mA)
